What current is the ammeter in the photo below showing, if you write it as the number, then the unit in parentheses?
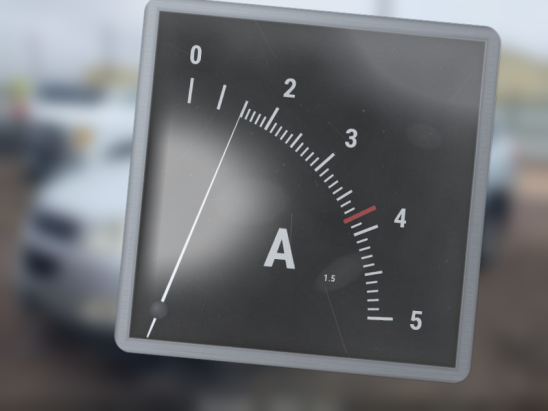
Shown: 1.5 (A)
